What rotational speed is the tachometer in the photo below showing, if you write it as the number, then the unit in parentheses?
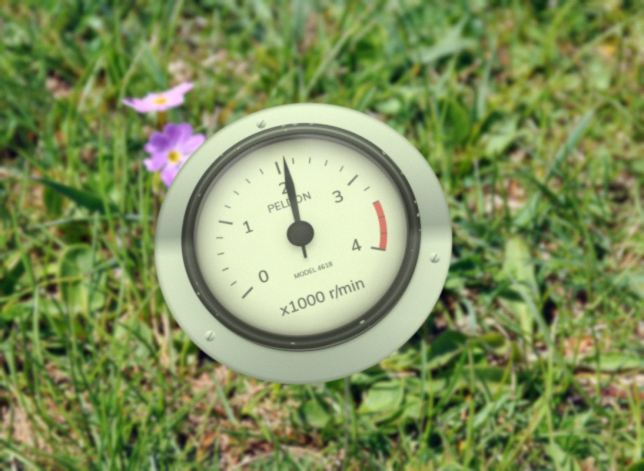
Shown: 2100 (rpm)
